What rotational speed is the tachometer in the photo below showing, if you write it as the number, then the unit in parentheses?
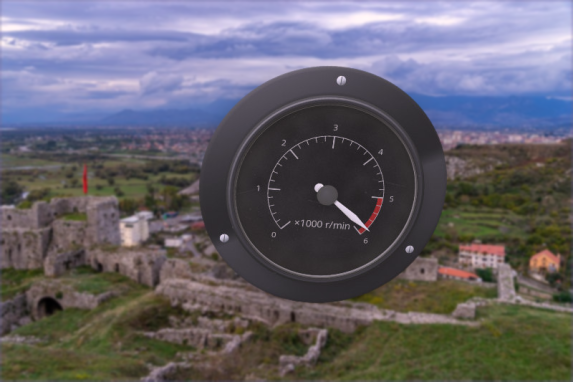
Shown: 5800 (rpm)
